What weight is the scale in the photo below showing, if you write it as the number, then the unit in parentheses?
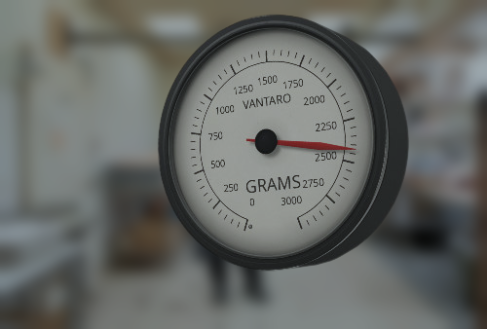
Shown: 2425 (g)
